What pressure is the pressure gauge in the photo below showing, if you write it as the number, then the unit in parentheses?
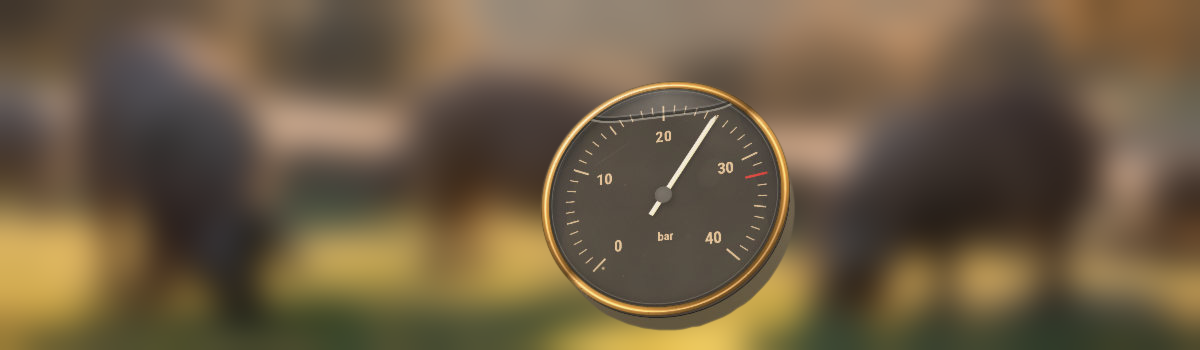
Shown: 25 (bar)
